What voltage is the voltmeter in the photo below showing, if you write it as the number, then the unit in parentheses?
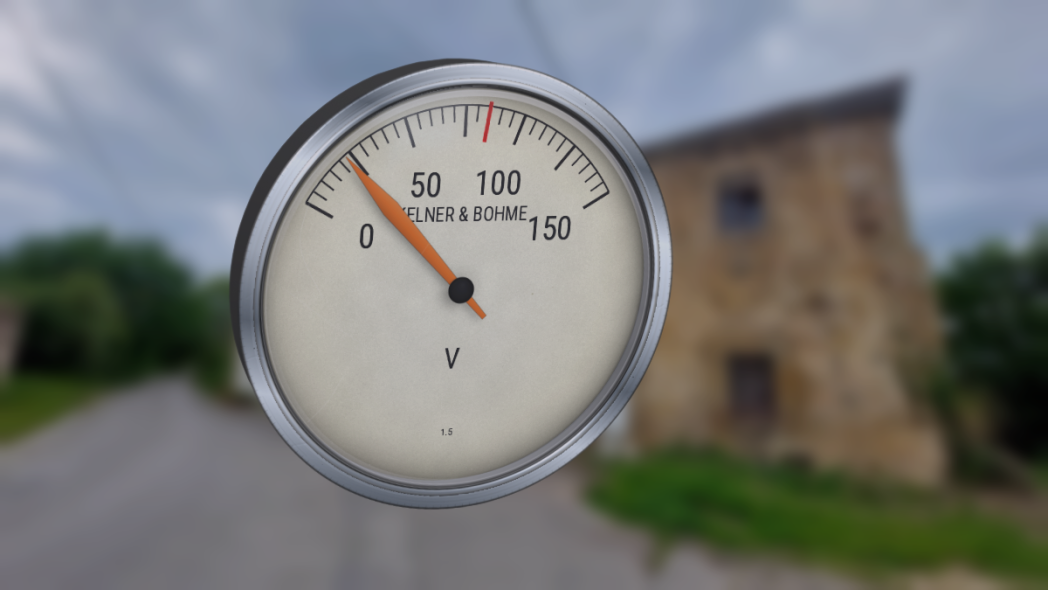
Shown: 22.5 (V)
